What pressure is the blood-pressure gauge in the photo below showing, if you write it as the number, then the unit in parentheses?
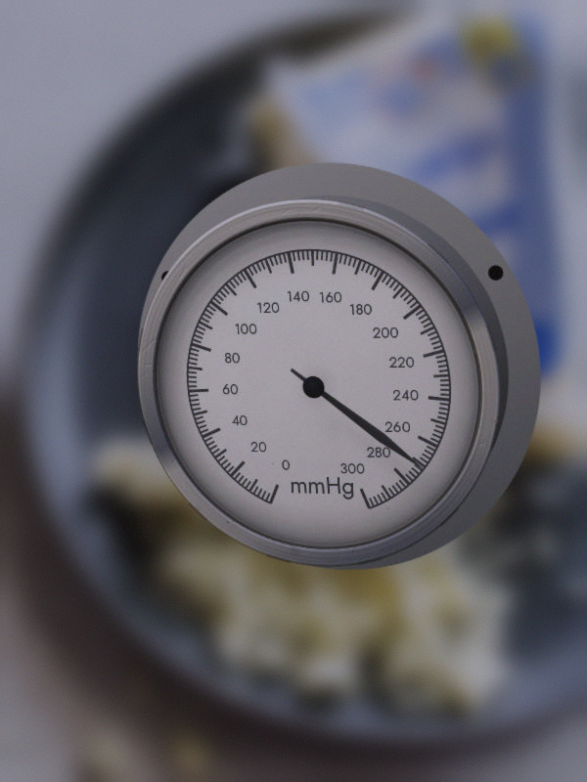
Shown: 270 (mmHg)
